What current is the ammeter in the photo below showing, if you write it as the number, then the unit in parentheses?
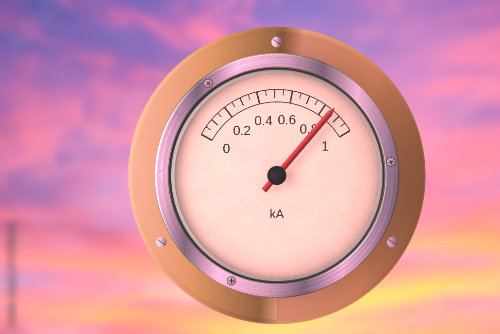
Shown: 0.85 (kA)
